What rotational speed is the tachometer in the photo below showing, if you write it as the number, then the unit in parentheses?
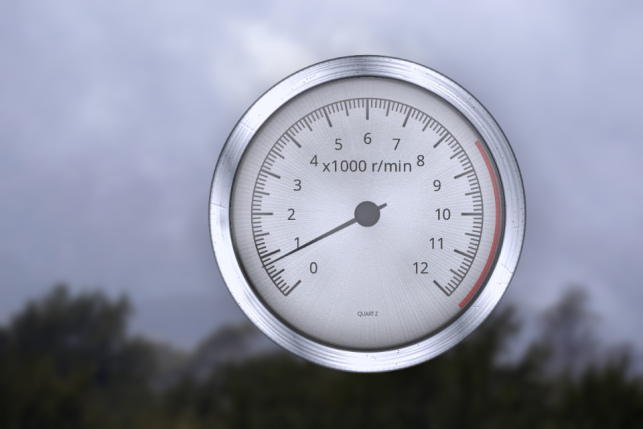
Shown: 800 (rpm)
